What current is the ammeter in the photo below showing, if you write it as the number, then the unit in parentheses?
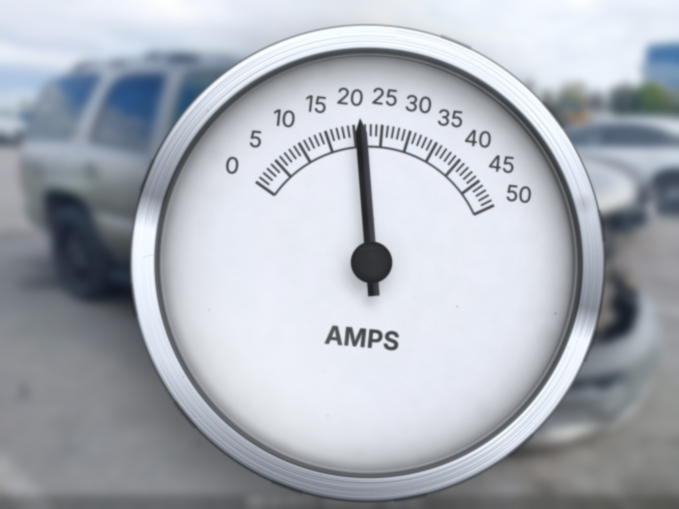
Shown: 21 (A)
